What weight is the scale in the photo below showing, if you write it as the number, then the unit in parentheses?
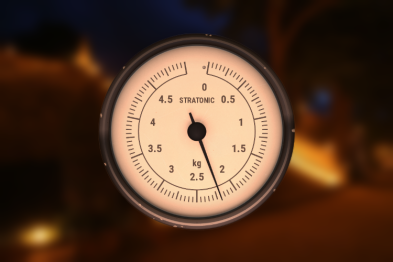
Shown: 2.2 (kg)
